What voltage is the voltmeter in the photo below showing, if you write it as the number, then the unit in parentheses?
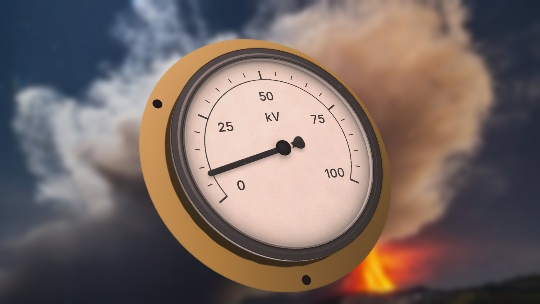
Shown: 7.5 (kV)
